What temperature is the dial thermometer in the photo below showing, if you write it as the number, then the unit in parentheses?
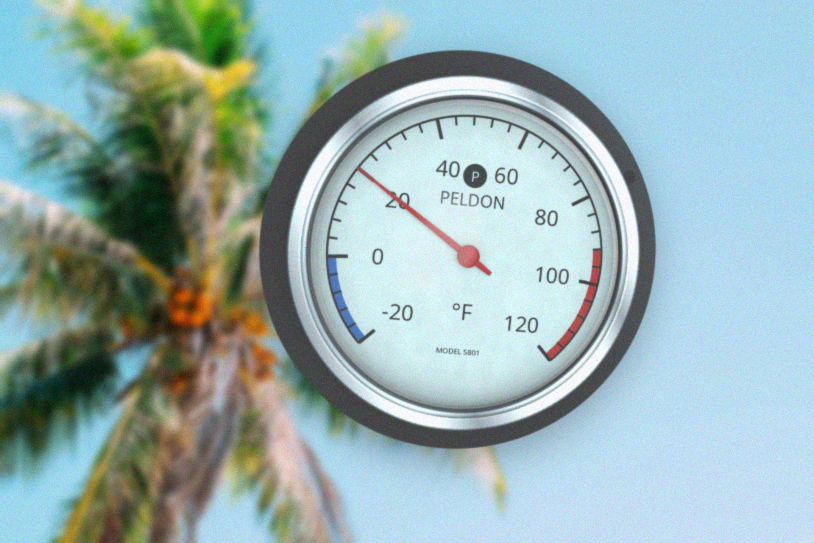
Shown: 20 (°F)
